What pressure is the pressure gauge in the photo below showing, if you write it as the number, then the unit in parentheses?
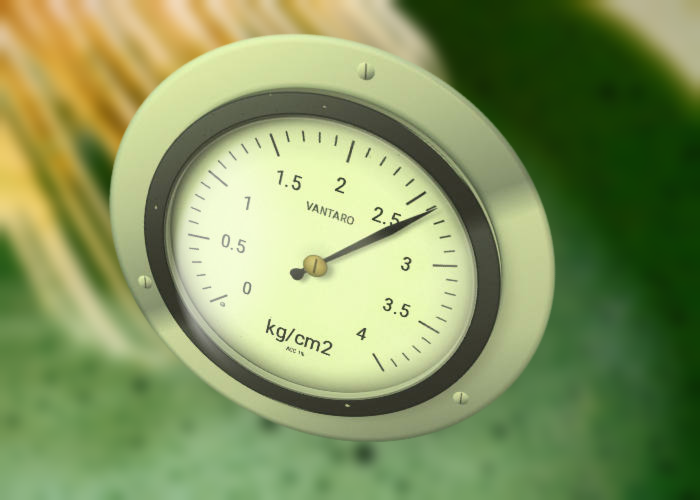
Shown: 2.6 (kg/cm²)
